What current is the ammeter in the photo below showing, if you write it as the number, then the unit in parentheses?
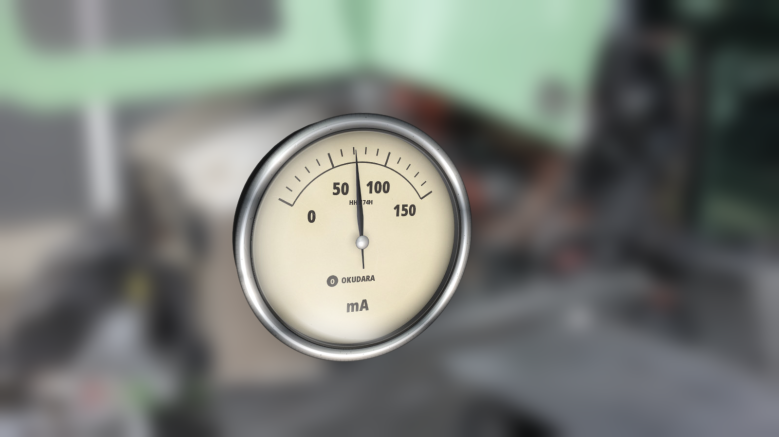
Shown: 70 (mA)
